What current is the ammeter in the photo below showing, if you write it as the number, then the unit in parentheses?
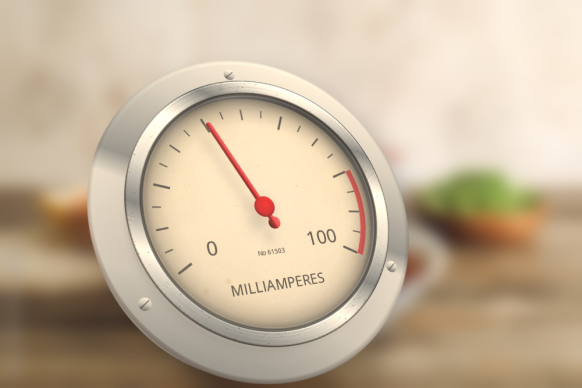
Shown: 40 (mA)
